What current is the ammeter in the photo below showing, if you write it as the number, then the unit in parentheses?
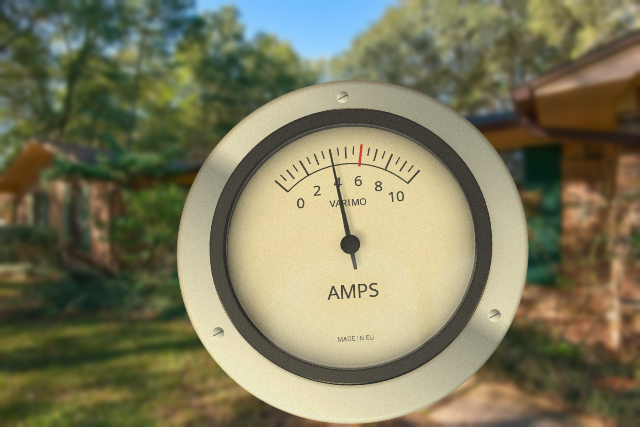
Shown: 4 (A)
